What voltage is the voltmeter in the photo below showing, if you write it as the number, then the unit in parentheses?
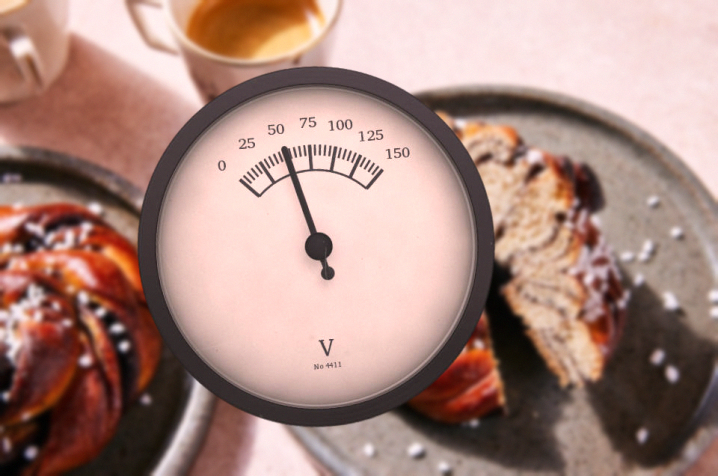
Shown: 50 (V)
